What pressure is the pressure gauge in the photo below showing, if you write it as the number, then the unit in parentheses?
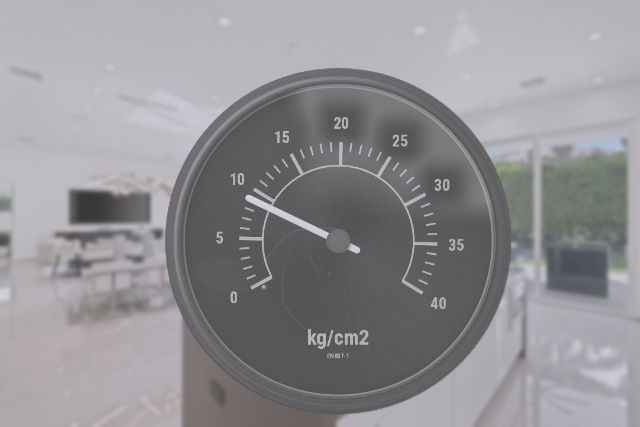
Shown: 9 (kg/cm²)
